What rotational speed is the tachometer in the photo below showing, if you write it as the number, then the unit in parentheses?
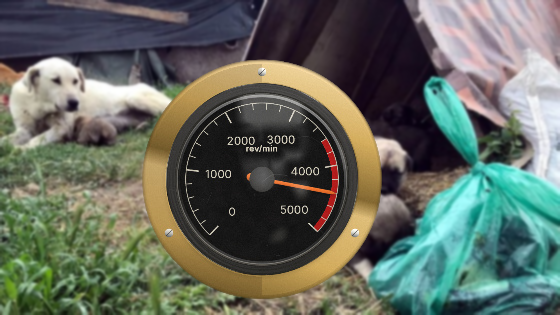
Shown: 4400 (rpm)
